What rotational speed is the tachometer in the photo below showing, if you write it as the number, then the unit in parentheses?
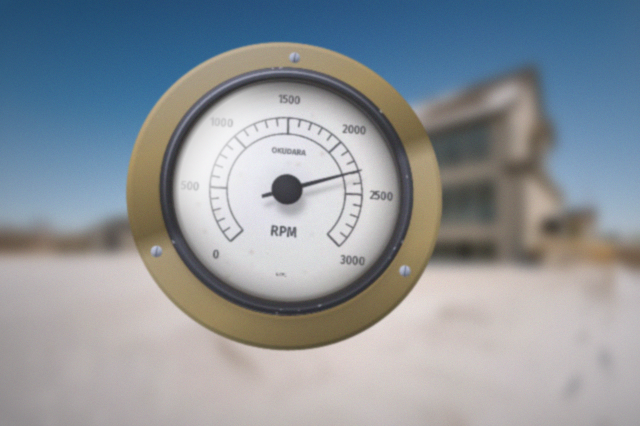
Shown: 2300 (rpm)
